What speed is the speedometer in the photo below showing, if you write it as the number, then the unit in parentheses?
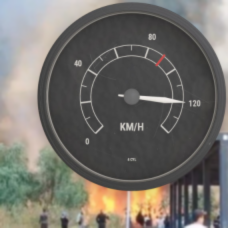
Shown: 120 (km/h)
